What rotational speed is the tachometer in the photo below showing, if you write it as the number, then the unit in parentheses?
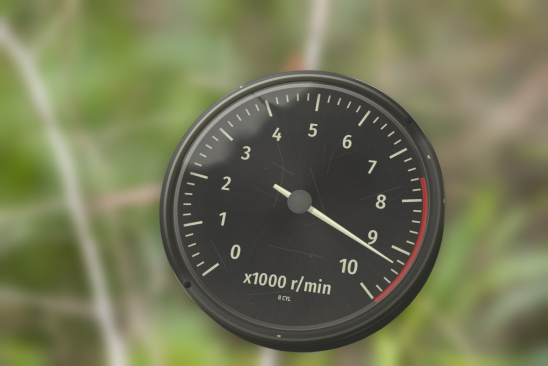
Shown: 9300 (rpm)
